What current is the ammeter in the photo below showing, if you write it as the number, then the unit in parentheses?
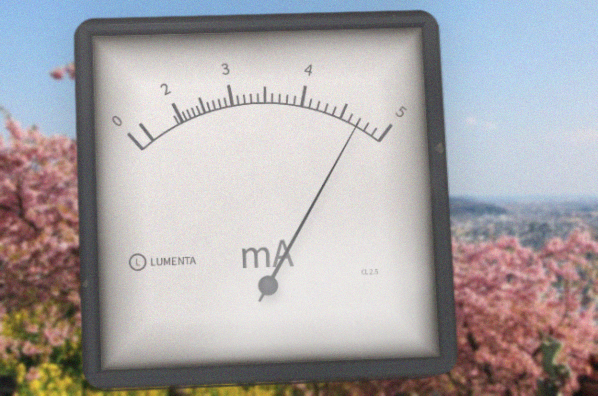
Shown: 4.7 (mA)
